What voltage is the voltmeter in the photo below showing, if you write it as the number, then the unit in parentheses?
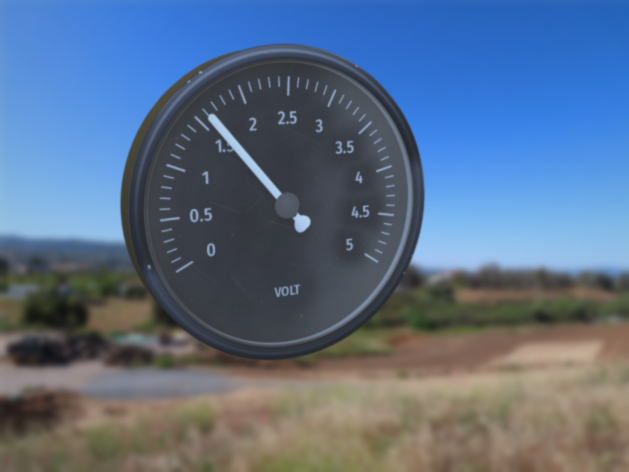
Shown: 1.6 (V)
